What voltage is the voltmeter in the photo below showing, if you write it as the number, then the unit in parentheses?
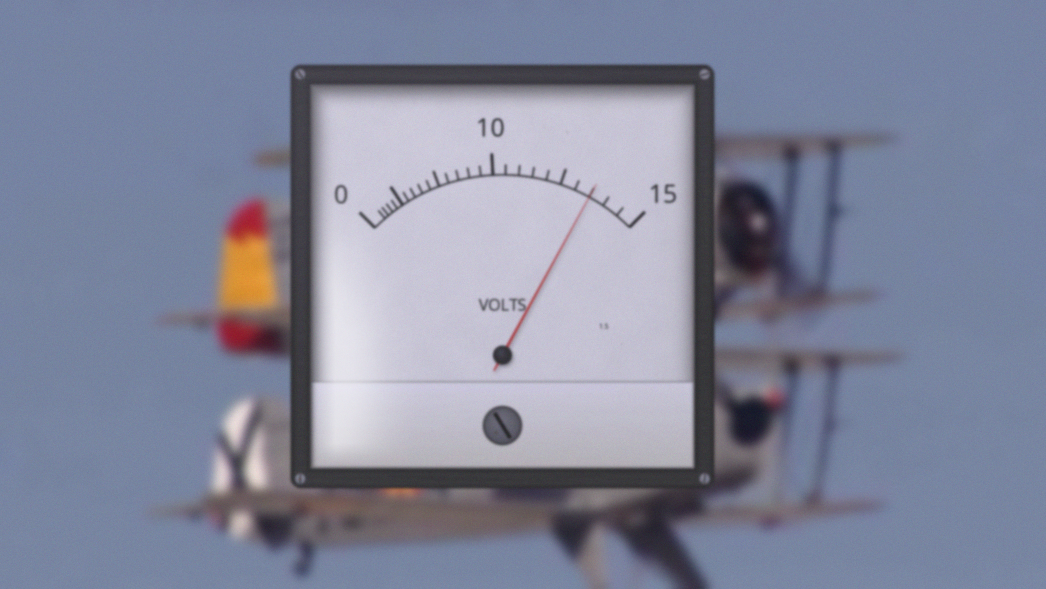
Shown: 13.5 (V)
